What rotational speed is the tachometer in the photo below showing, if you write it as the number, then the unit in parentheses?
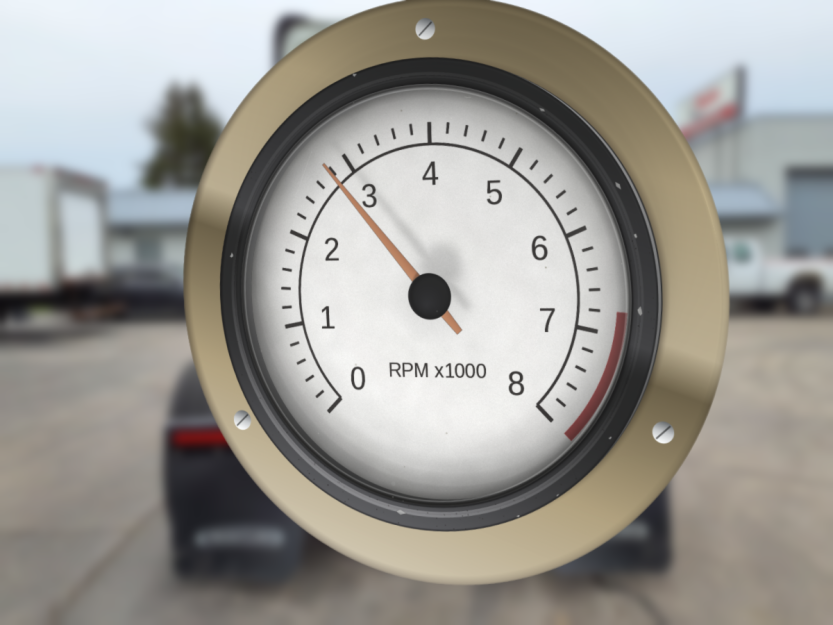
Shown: 2800 (rpm)
